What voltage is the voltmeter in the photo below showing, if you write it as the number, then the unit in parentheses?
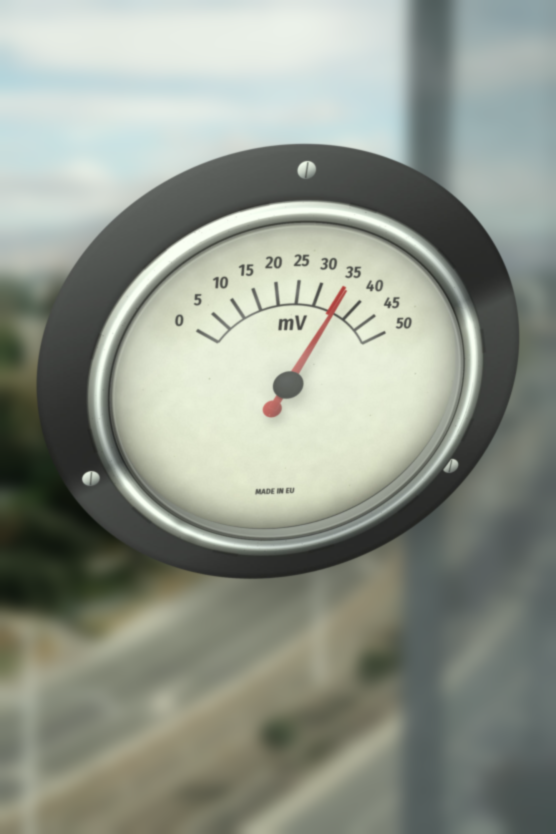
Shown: 35 (mV)
